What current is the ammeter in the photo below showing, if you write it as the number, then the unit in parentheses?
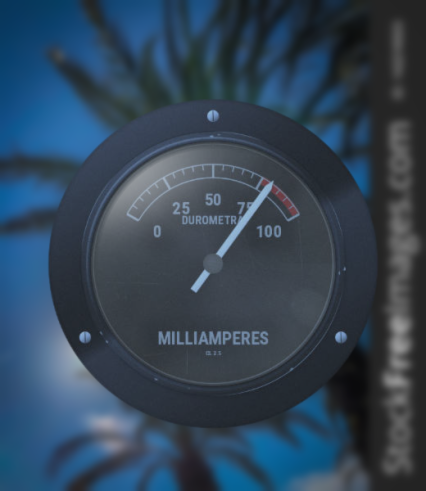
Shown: 80 (mA)
